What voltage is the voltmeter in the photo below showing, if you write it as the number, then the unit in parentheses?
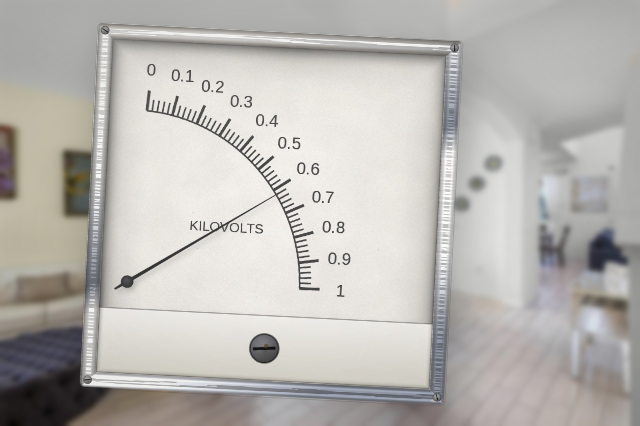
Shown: 0.62 (kV)
